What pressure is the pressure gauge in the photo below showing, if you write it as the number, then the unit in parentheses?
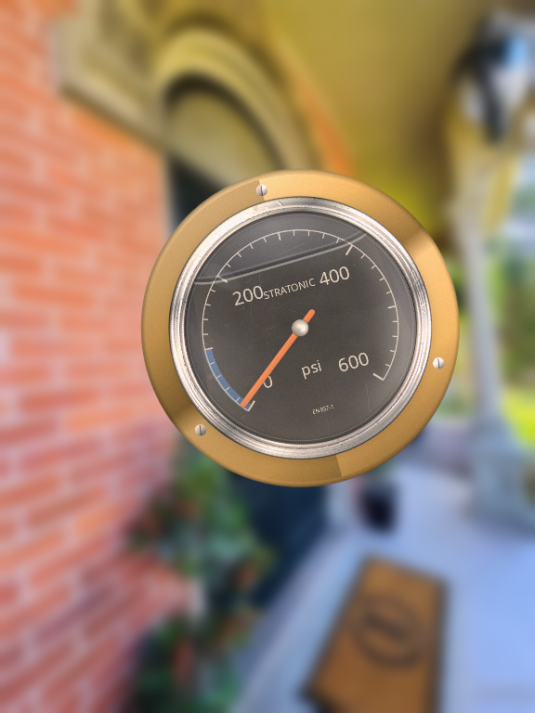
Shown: 10 (psi)
